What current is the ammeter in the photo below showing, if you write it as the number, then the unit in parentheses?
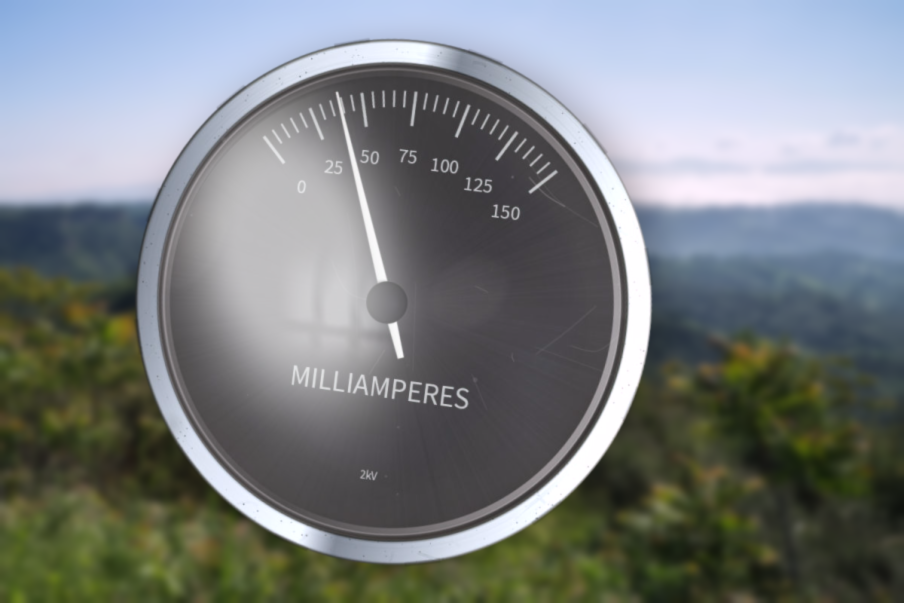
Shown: 40 (mA)
